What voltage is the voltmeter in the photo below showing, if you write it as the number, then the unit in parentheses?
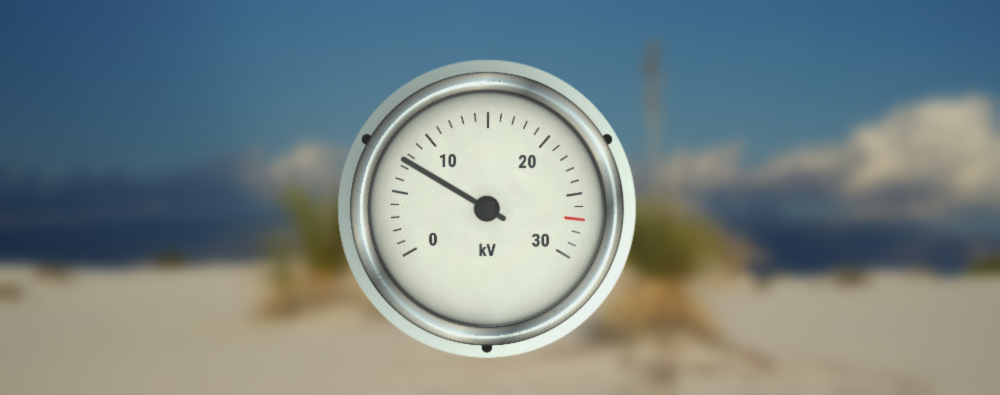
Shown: 7.5 (kV)
